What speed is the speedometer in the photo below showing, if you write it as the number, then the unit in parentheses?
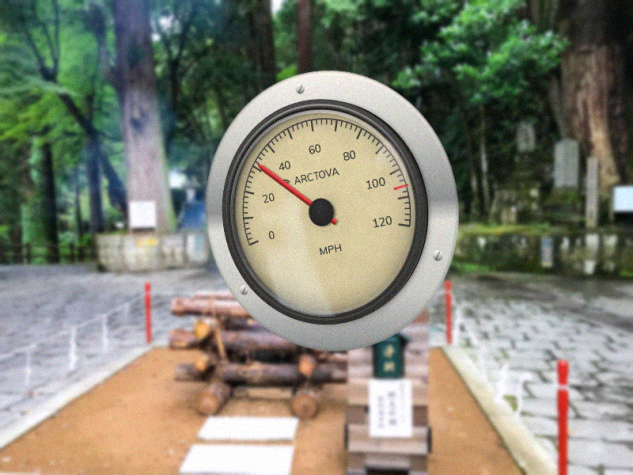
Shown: 32 (mph)
